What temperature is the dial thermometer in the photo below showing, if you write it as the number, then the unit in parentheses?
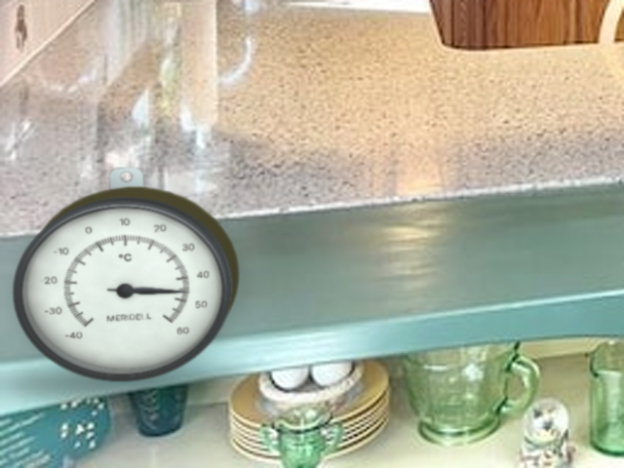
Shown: 45 (°C)
